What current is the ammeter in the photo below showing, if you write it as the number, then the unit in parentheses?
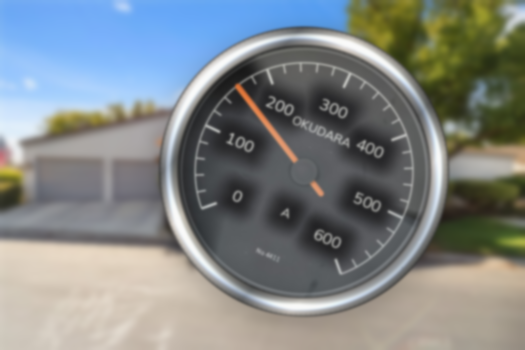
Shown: 160 (A)
